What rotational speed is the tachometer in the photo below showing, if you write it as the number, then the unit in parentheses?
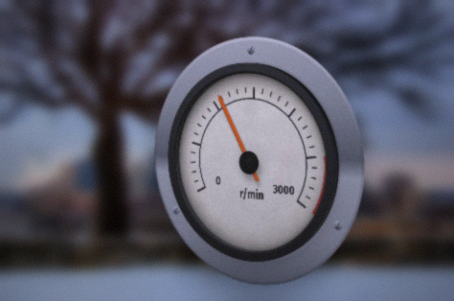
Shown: 1100 (rpm)
